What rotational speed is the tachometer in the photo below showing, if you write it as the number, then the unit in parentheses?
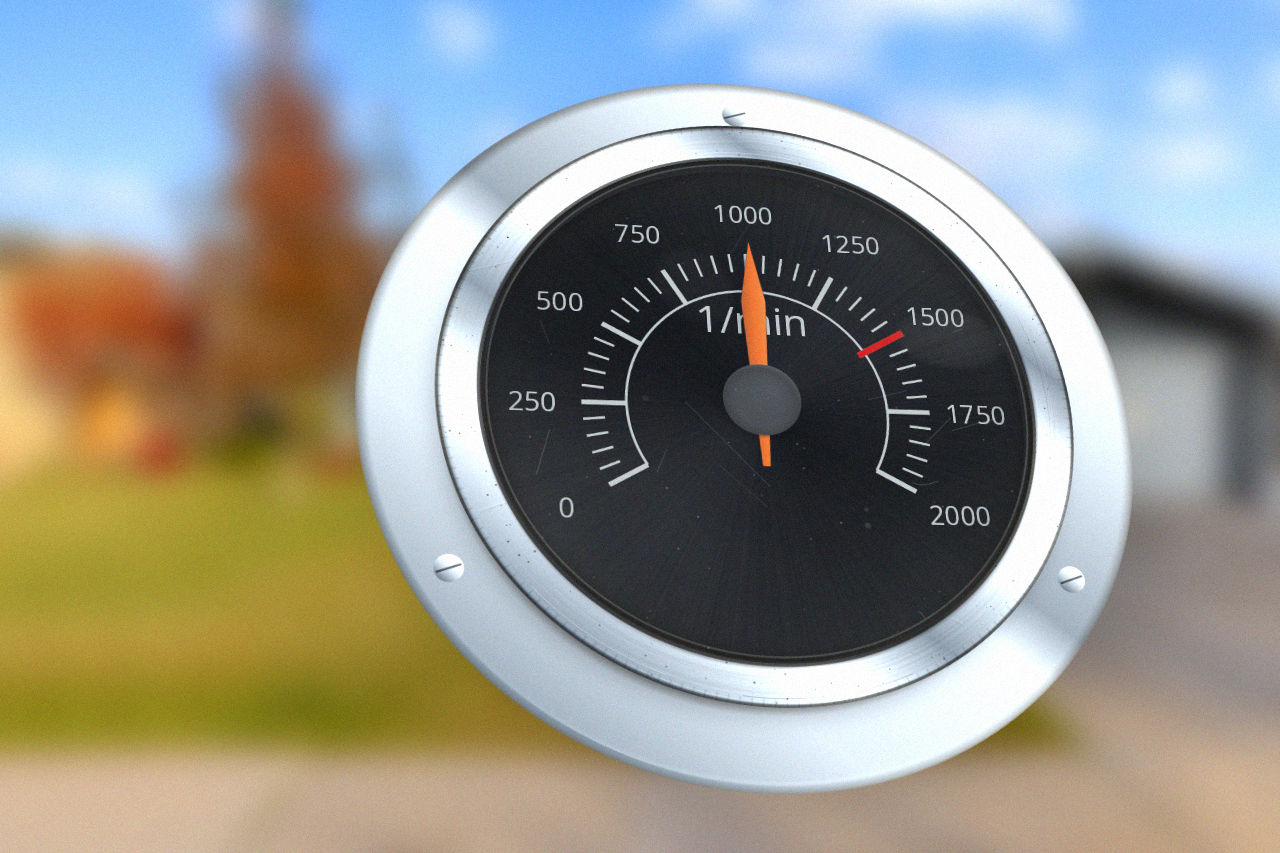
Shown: 1000 (rpm)
